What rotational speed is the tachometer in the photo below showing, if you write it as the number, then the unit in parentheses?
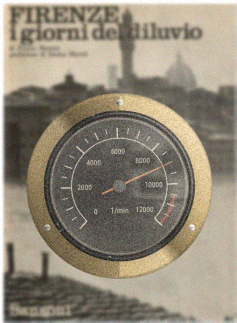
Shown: 9000 (rpm)
